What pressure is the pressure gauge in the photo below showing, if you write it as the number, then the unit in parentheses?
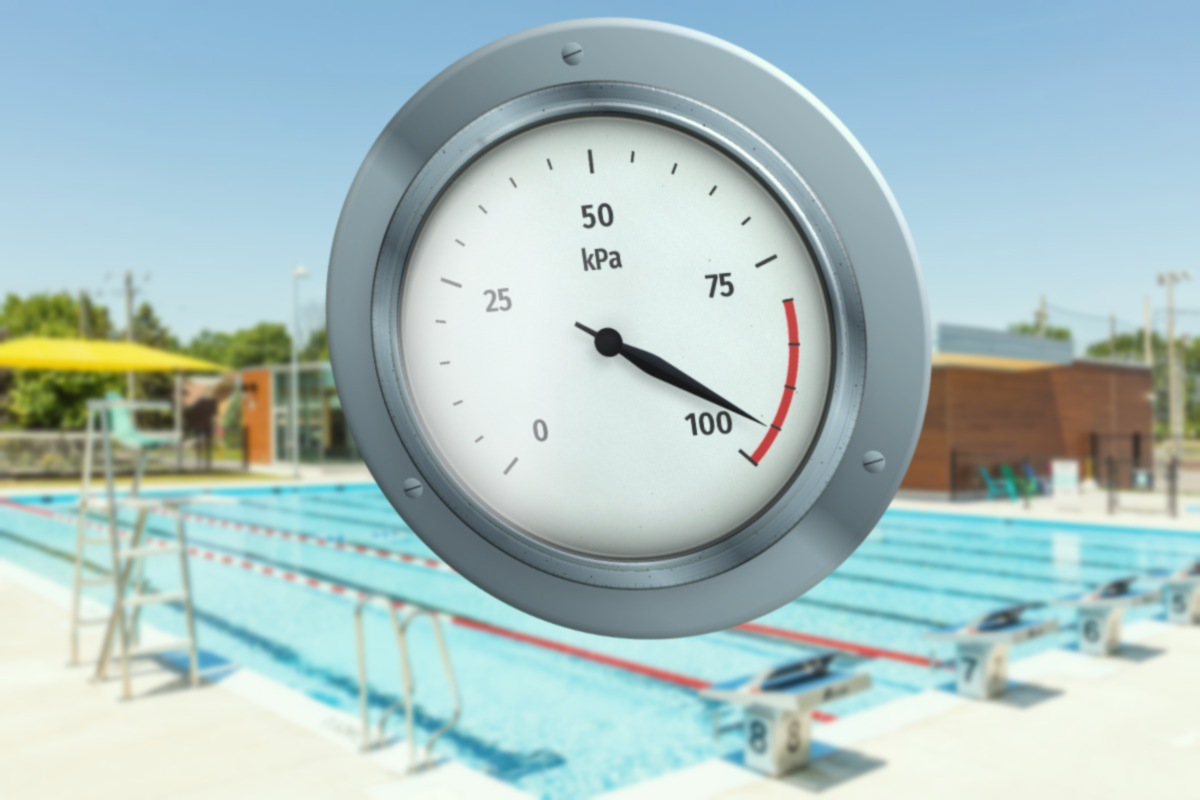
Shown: 95 (kPa)
